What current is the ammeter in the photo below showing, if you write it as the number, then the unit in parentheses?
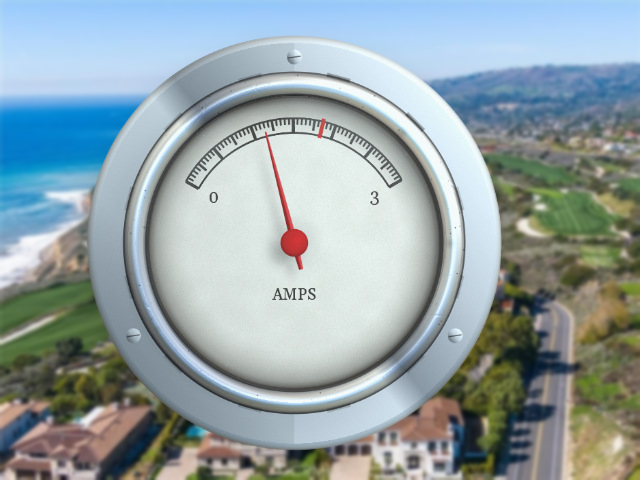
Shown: 1.15 (A)
